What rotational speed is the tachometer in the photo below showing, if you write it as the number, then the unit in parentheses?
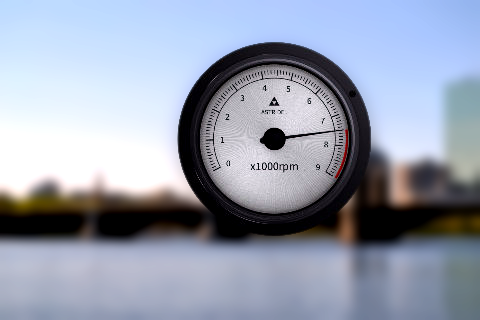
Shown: 7500 (rpm)
